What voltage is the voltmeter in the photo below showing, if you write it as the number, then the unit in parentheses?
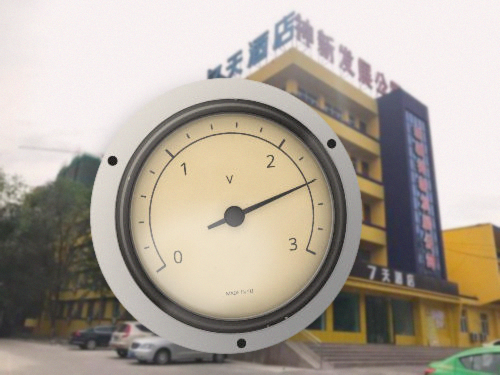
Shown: 2.4 (V)
